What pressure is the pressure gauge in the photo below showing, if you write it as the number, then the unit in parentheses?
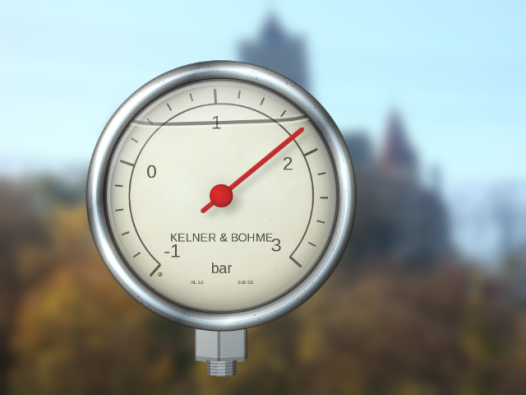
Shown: 1.8 (bar)
